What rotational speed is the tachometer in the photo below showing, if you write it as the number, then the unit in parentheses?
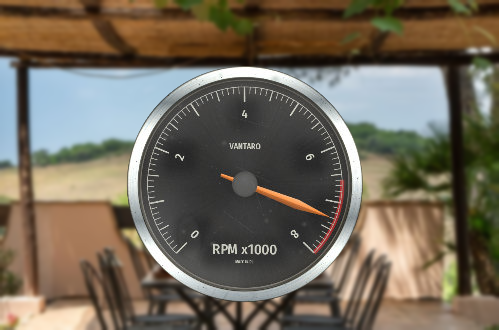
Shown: 7300 (rpm)
